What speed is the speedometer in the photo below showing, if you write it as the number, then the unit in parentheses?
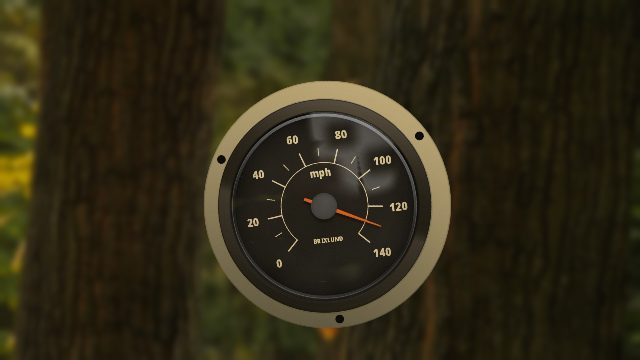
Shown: 130 (mph)
